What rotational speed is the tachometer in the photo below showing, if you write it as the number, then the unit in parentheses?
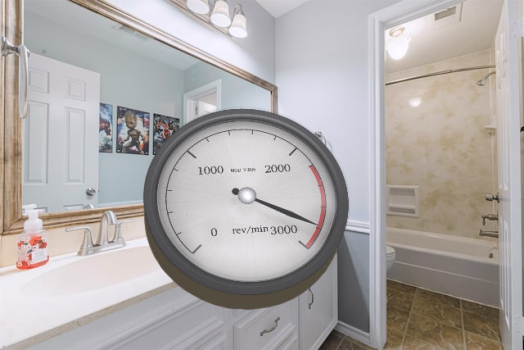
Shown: 2800 (rpm)
